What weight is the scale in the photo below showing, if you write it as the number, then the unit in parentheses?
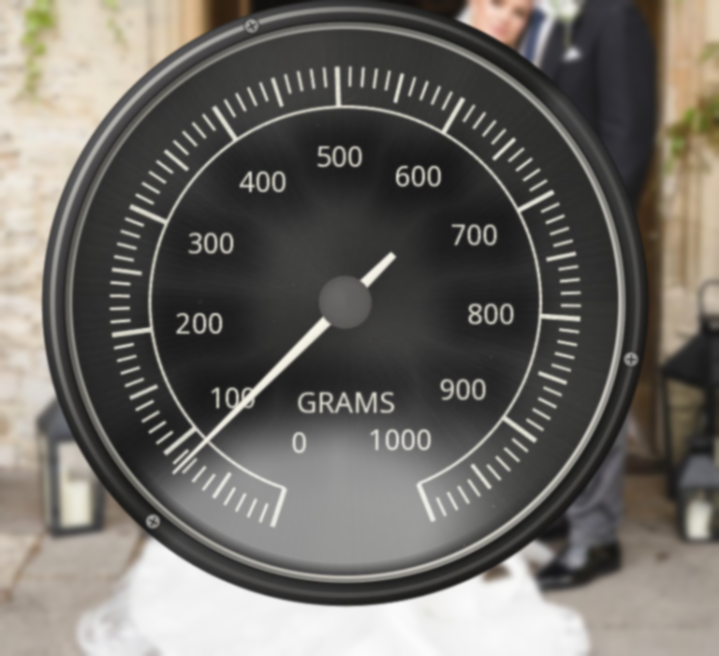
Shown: 85 (g)
